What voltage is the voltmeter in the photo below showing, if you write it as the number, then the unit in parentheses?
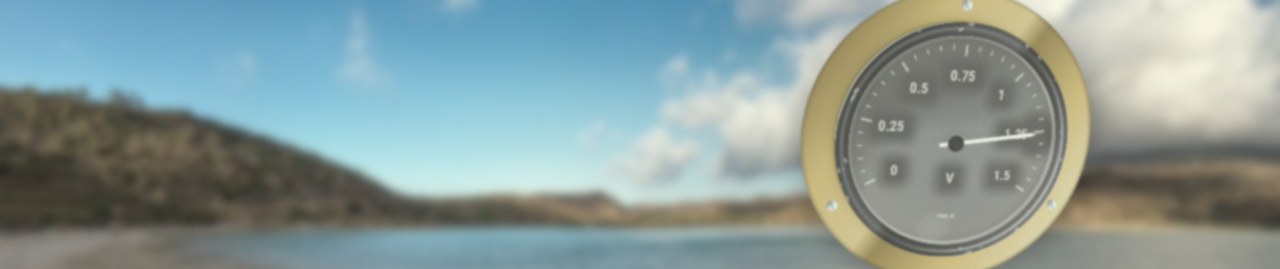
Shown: 1.25 (V)
